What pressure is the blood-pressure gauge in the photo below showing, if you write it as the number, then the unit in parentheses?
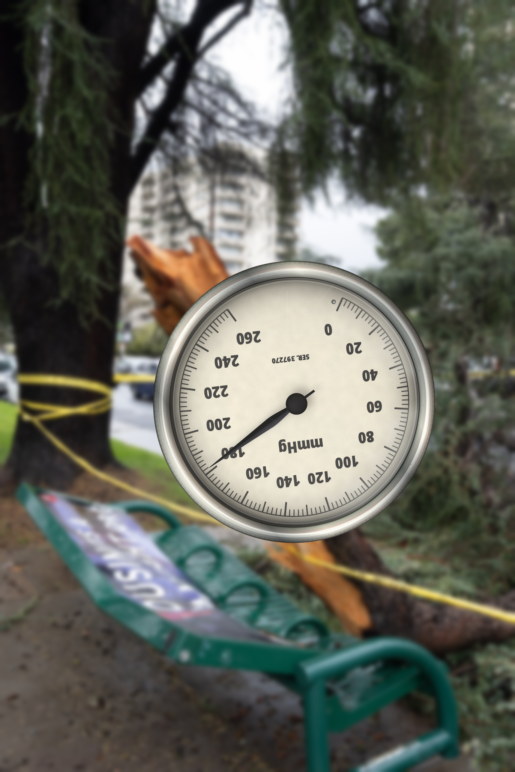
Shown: 182 (mmHg)
